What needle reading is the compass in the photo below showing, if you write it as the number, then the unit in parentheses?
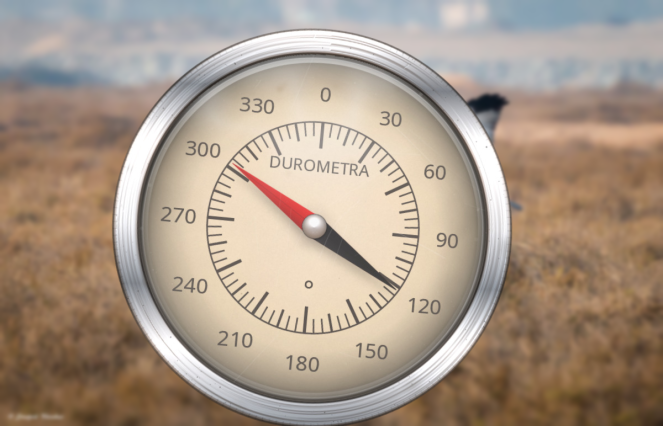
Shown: 302.5 (°)
